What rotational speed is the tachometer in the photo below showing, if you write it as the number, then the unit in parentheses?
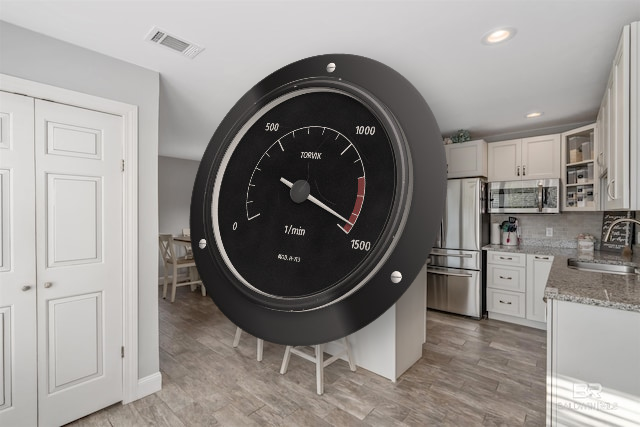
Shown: 1450 (rpm)
